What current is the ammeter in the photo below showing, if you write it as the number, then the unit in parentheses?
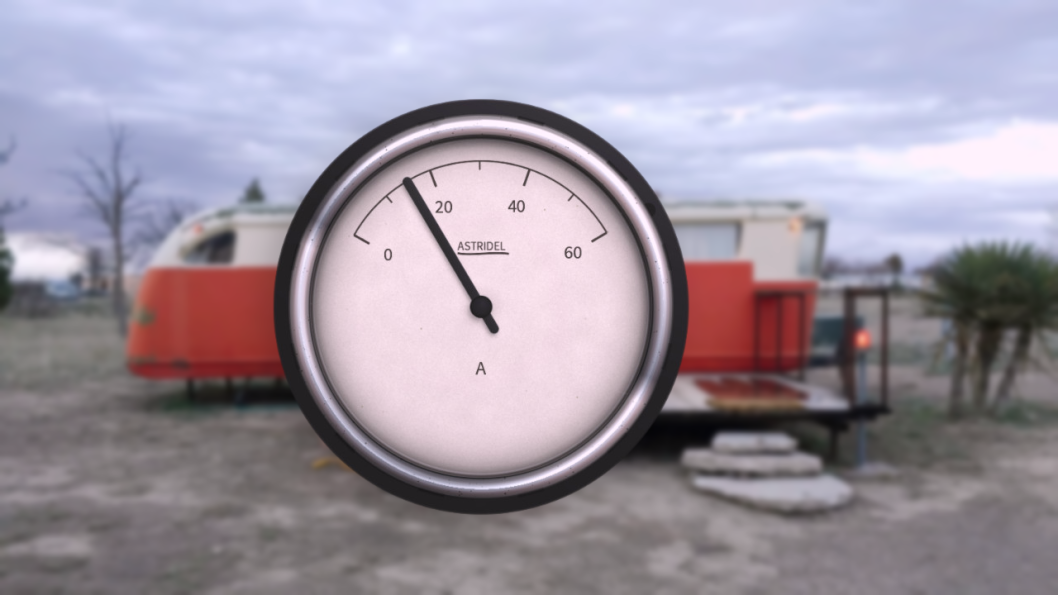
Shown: 15 (A)
